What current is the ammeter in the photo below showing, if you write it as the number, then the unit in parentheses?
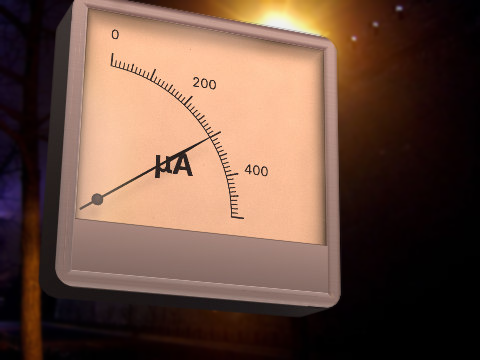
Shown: 300 (µA)
